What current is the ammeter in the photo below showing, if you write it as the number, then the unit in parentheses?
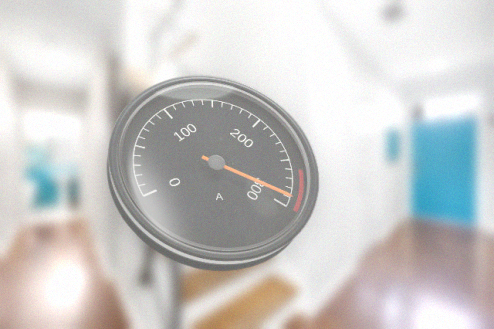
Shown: 290 (A)
